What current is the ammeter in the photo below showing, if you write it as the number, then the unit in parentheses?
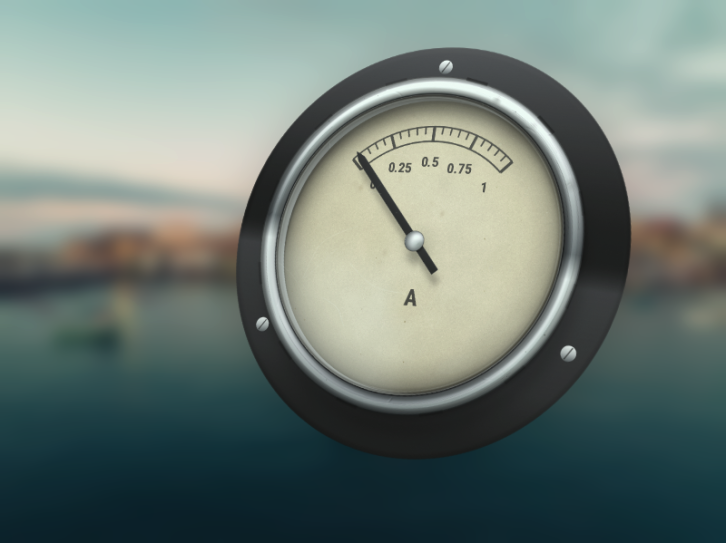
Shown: 0.05 (A)
